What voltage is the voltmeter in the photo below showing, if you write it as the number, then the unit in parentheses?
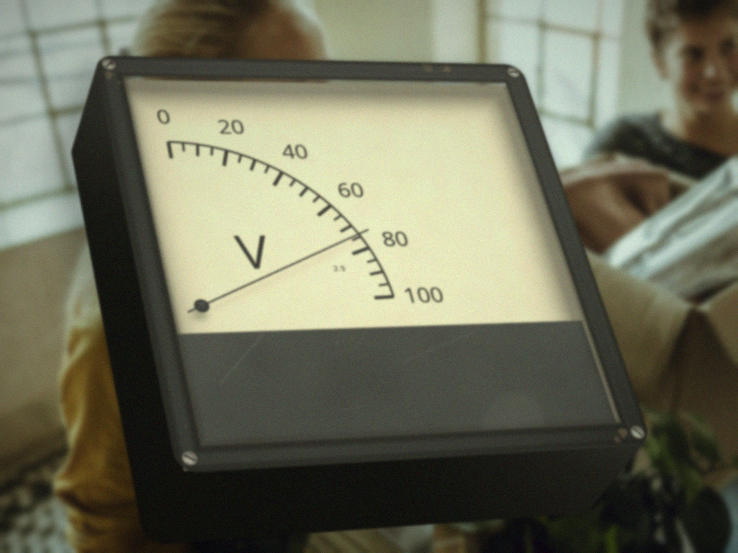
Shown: 75 (V)
